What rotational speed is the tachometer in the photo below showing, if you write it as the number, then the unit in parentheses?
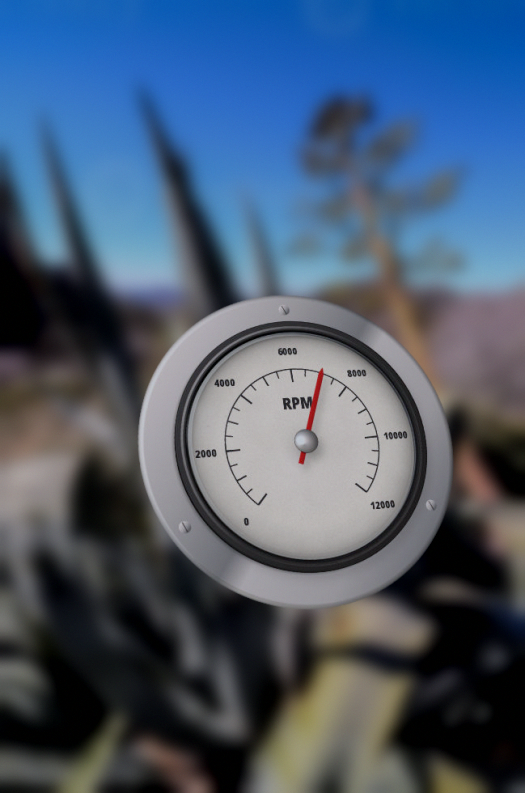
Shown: 7000 (rpm)
